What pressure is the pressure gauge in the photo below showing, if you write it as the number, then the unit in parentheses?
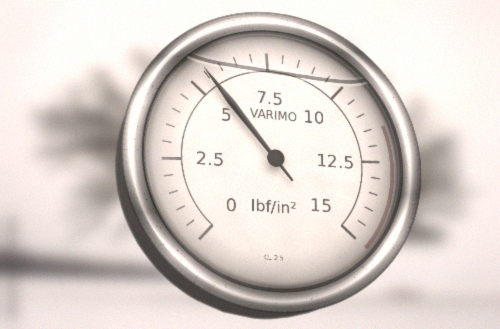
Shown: 5.5 (psi)
